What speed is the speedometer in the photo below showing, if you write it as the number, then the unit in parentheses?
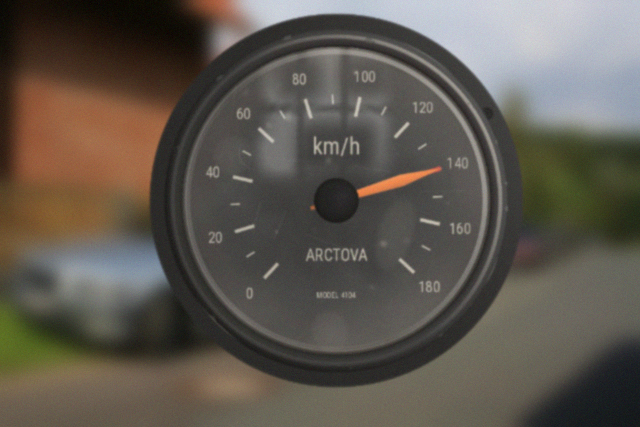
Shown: 140 (km/h)
